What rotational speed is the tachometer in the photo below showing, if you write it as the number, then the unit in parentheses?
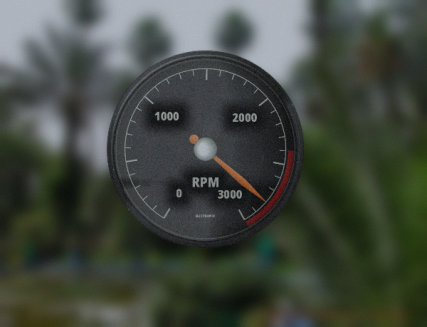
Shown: 2800 (rpm)
